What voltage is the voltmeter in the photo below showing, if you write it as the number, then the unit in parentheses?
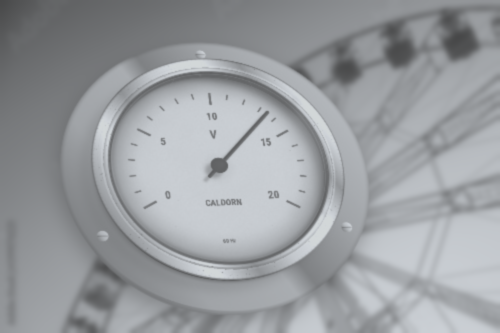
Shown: 13.5 (V)
